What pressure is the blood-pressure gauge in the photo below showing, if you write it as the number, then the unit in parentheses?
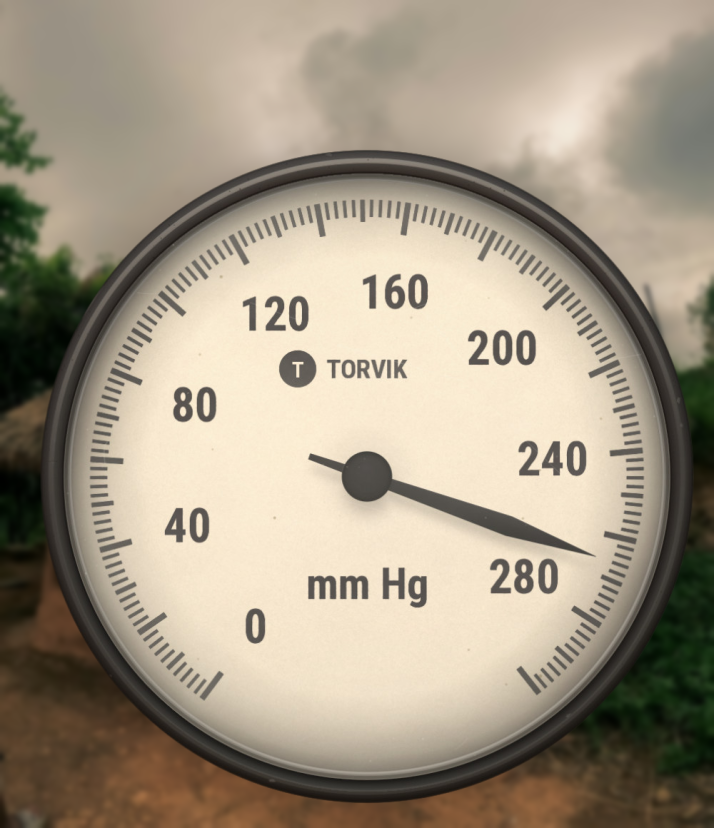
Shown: 266 (mmHg)
